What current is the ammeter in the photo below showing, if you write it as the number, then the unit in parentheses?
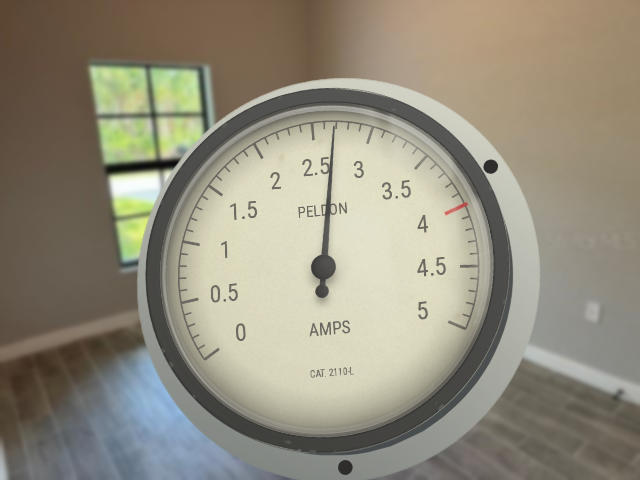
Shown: 2.7 (A)
